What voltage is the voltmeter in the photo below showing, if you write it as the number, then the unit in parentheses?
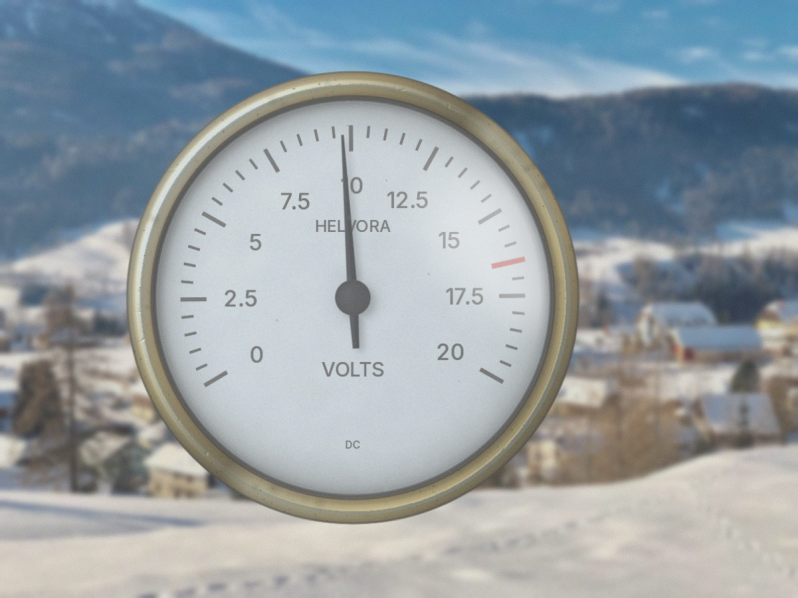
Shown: 9.75 (V)
